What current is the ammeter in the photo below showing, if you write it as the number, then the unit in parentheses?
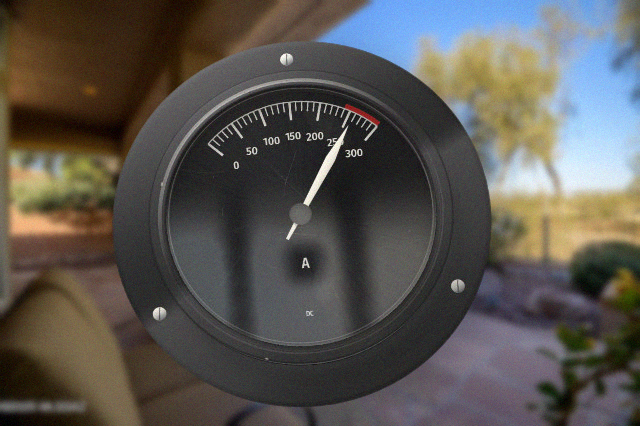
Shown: 260 (A)
